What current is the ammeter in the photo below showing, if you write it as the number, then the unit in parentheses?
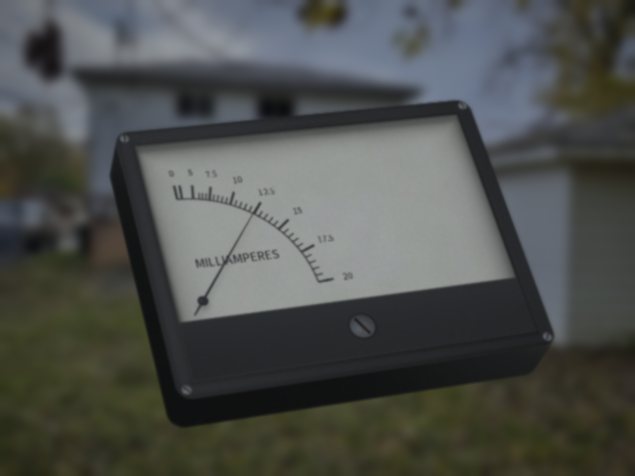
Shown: 12.5 (mA)
